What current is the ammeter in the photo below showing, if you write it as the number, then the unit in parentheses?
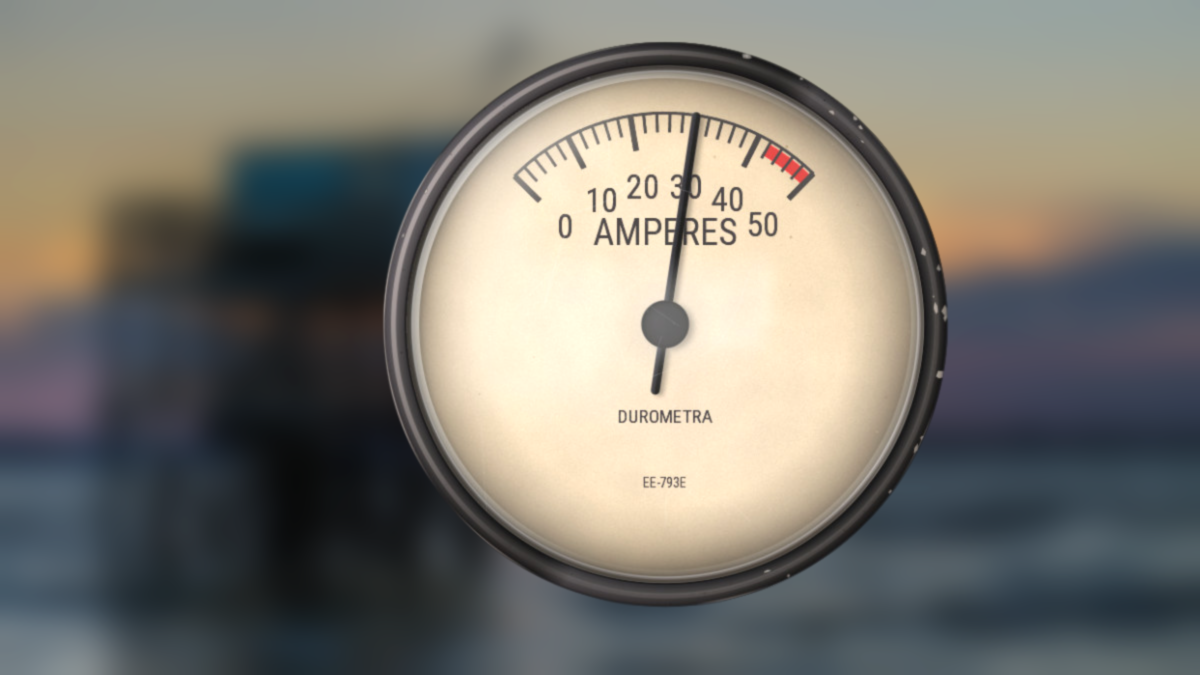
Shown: 30 (A)
